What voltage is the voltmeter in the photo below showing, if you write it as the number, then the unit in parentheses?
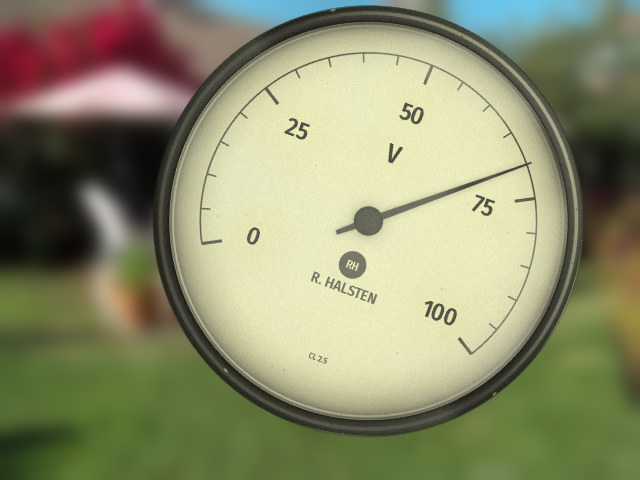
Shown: 70 (V)
